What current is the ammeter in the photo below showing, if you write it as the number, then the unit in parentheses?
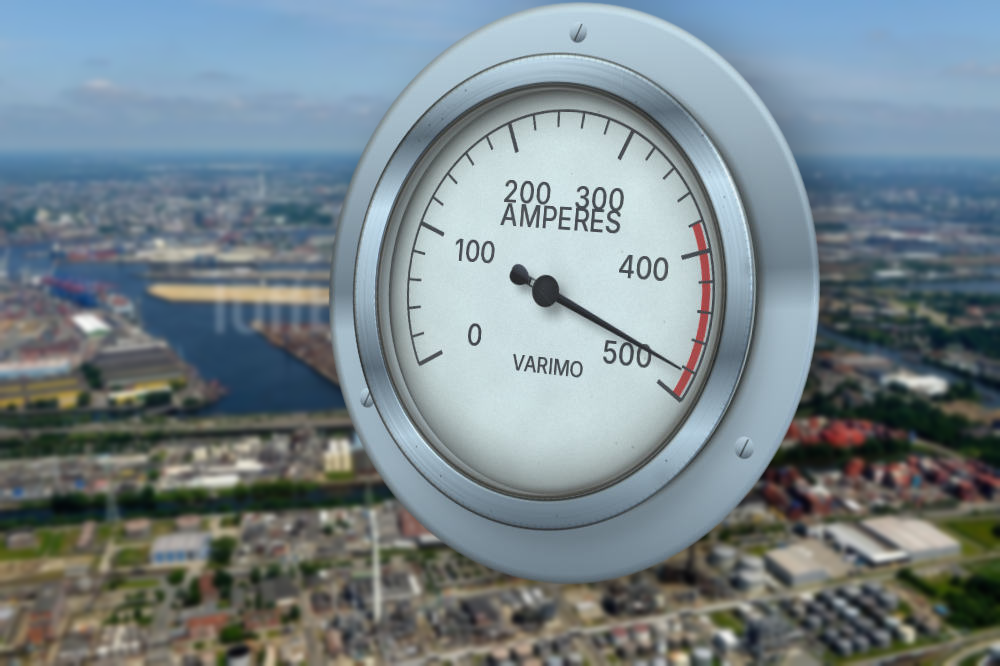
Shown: 480 (A)
